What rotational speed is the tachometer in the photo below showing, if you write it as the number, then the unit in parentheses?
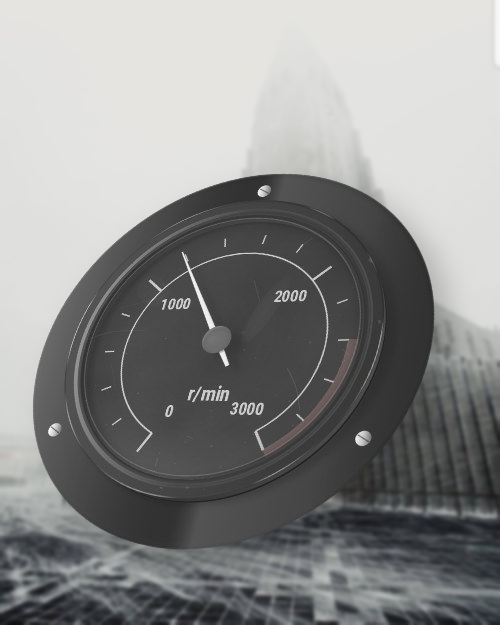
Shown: 1200 (rpm)
